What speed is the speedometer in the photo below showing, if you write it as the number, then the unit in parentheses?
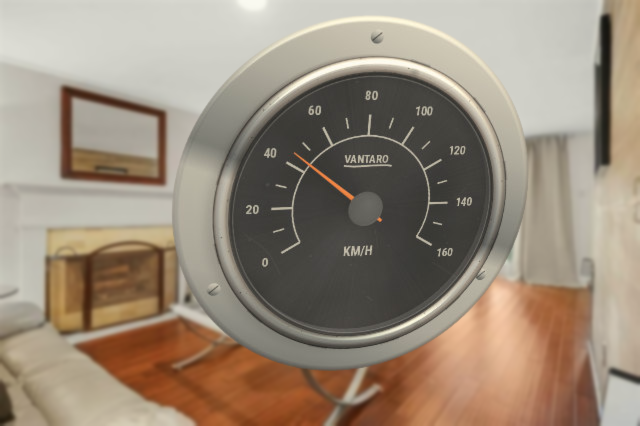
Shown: 45 (km/h)
